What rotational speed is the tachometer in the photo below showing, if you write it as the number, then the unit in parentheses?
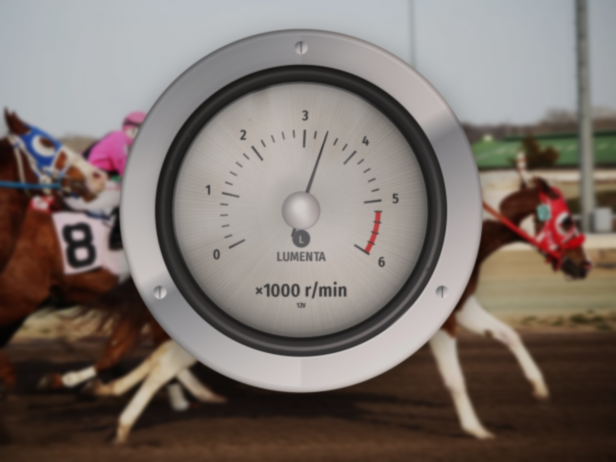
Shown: 3400 (rpm)
